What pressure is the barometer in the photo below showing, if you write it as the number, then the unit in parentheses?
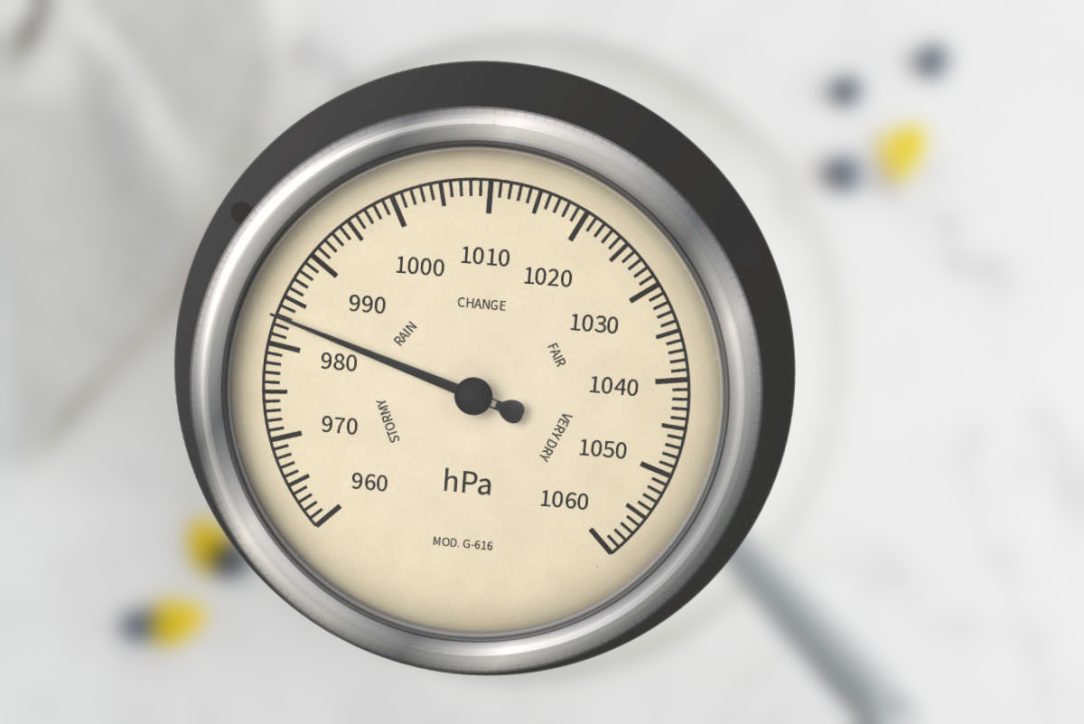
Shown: 983 (hPa)
